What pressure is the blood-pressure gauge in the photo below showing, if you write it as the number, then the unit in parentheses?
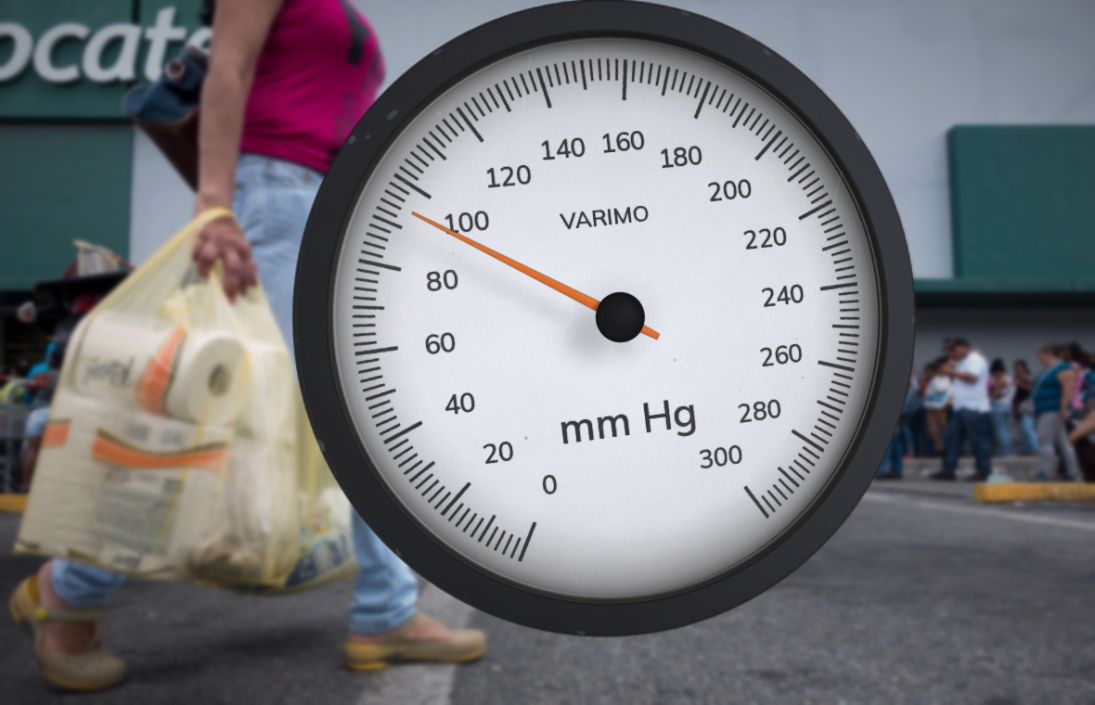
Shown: 94 (mmHg)
